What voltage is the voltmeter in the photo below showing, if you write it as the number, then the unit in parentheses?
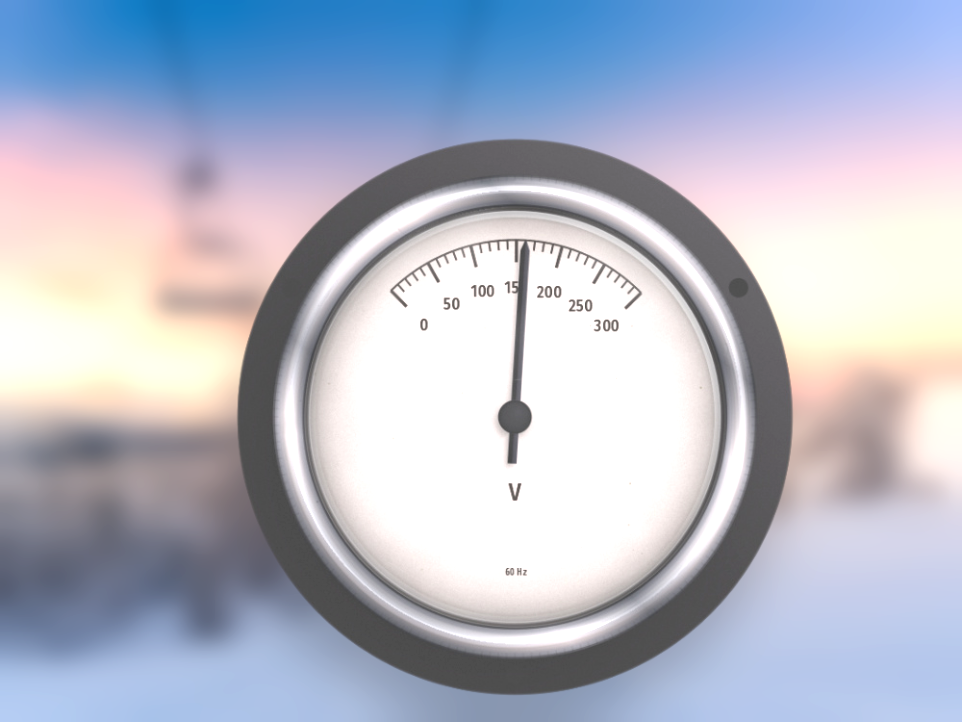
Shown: 160 (V)
